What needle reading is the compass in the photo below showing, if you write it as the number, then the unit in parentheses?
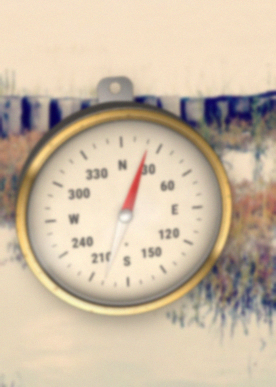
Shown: 20 (°)
